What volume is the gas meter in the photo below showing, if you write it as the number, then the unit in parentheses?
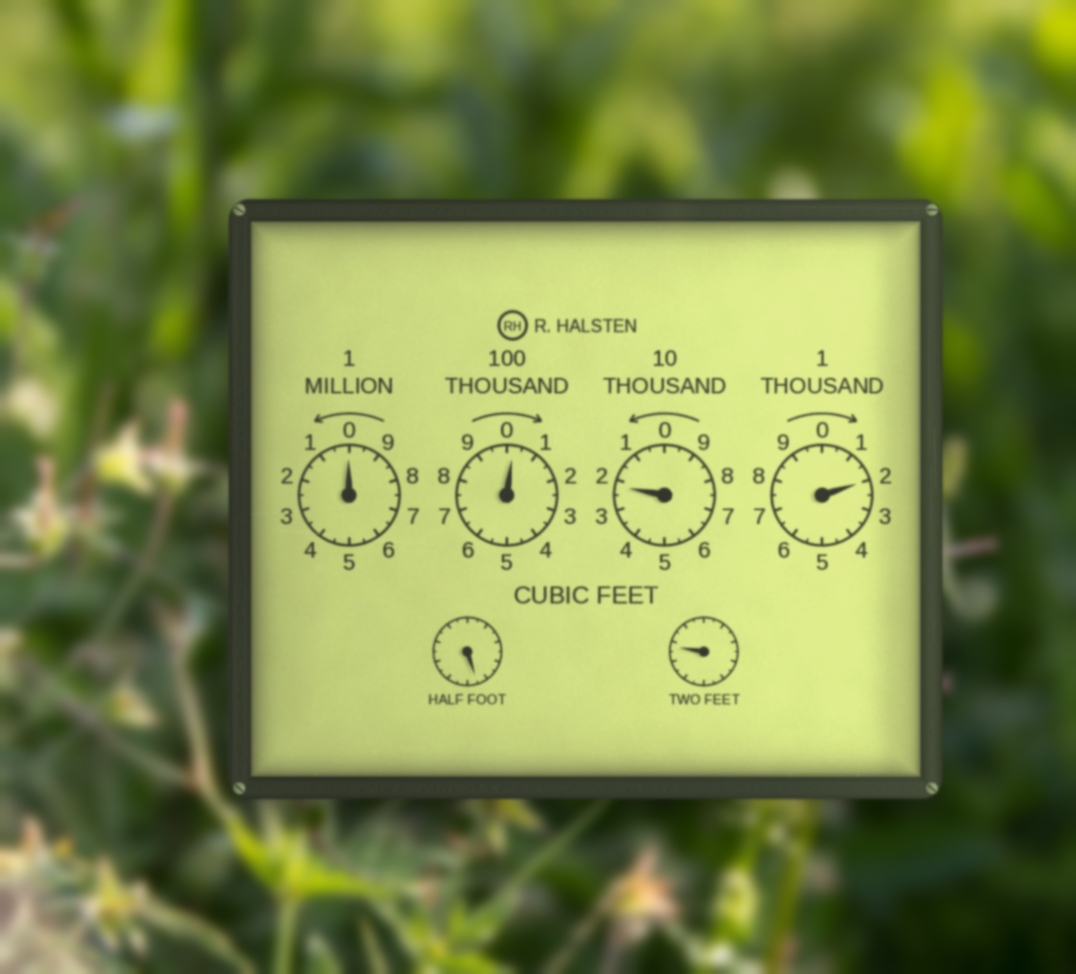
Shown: 2200 (ft³)
